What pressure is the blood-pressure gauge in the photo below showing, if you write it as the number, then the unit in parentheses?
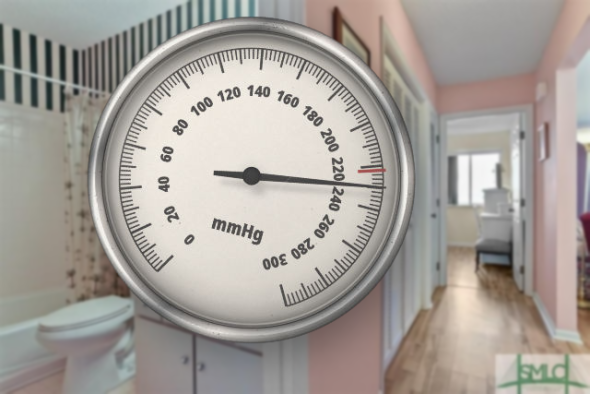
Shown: 230 (mmHg)
